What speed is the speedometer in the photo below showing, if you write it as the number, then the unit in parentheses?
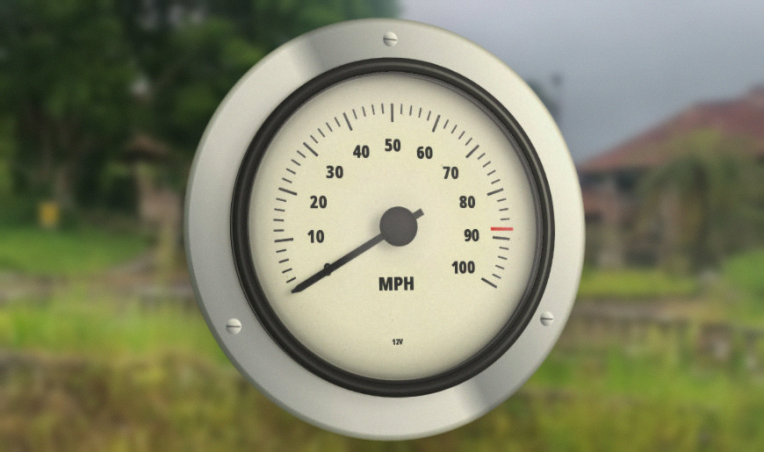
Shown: 0 (mph)
